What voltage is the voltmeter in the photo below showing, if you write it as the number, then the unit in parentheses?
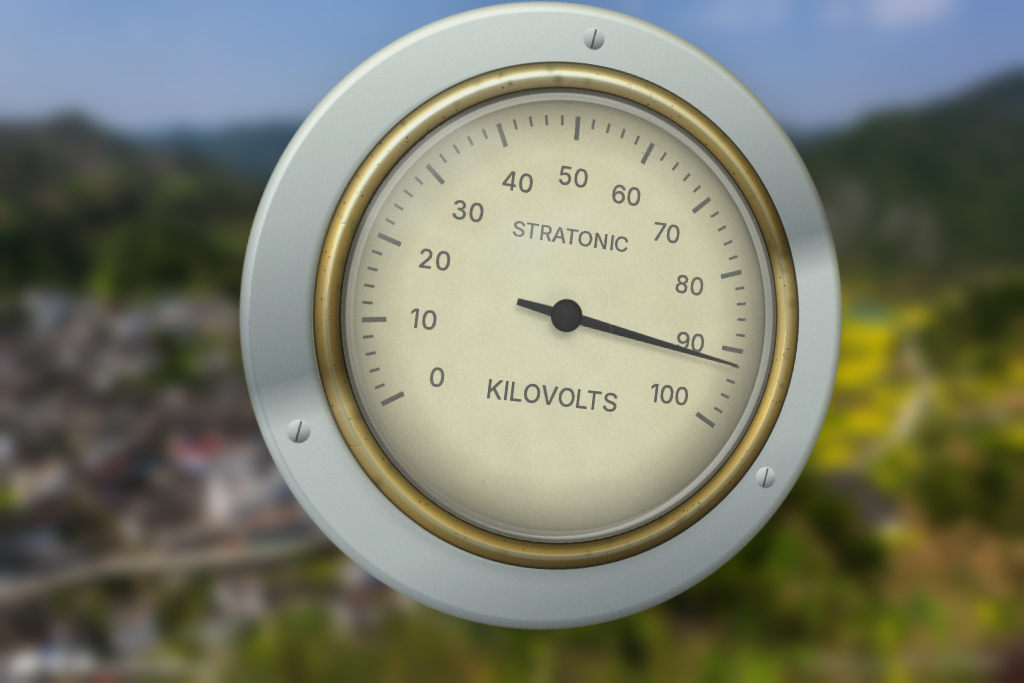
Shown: 92 (kV)
